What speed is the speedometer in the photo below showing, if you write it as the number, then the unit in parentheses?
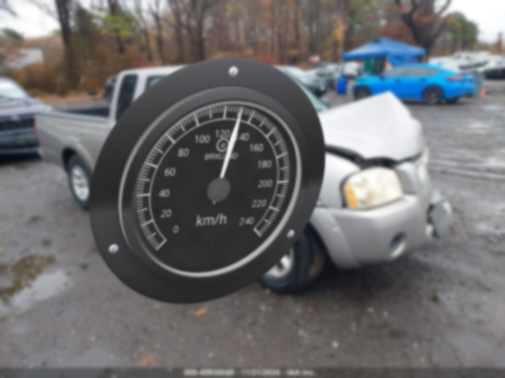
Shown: 130 (km/h)
